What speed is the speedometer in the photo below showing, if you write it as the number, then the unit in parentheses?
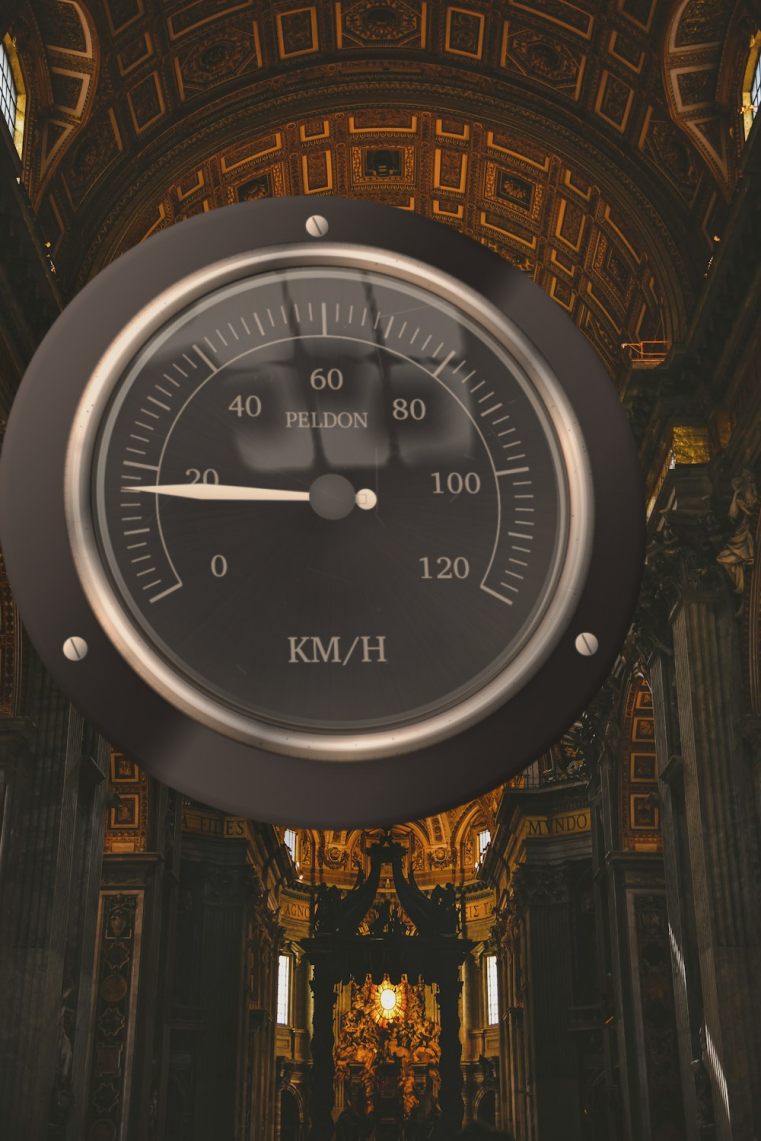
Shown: 16 (km/h)
